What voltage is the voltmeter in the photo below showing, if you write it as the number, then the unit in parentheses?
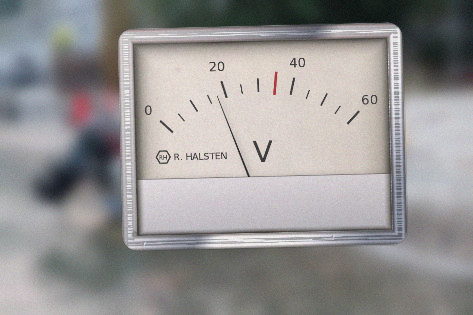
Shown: 17.5 (V)
